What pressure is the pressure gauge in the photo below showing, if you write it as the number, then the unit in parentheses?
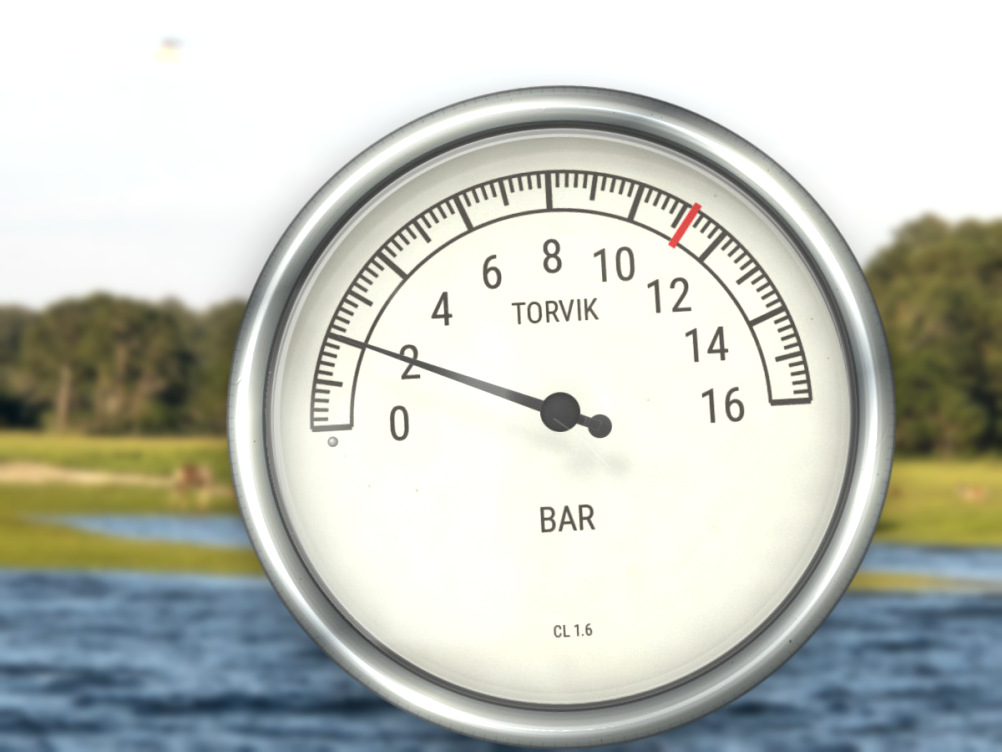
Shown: 2 (bar)
